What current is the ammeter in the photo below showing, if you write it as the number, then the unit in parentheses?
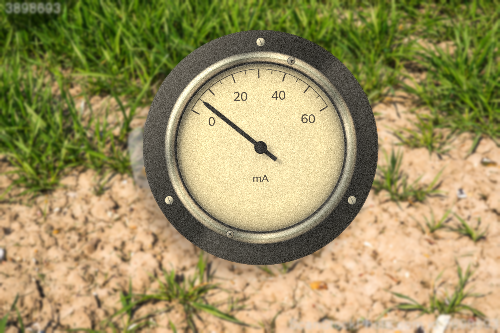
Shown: 5 (mA)
